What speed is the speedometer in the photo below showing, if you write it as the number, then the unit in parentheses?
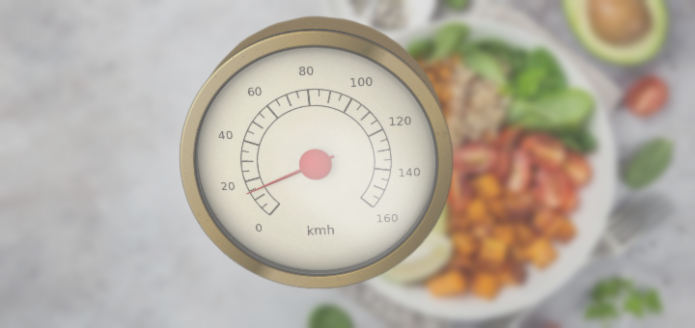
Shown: 15 (km/h)
